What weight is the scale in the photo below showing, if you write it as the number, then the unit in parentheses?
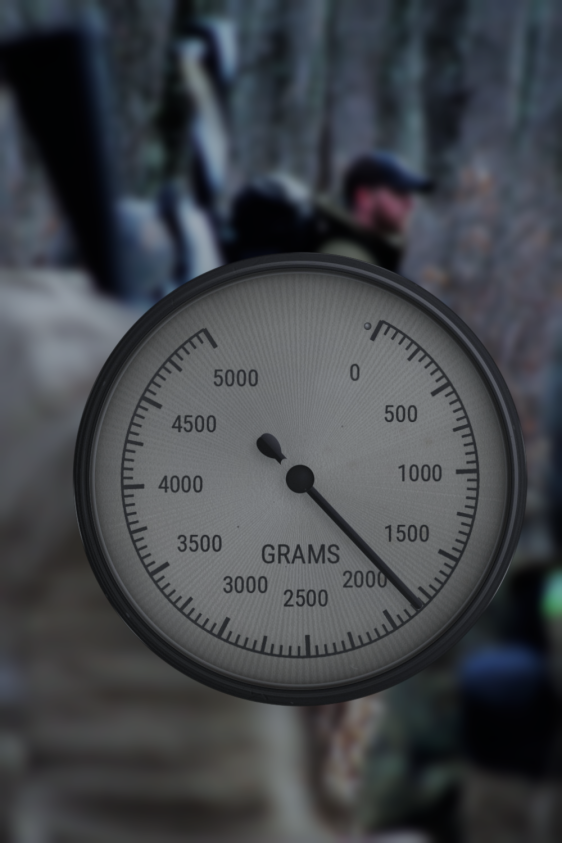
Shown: 1825 (g)
